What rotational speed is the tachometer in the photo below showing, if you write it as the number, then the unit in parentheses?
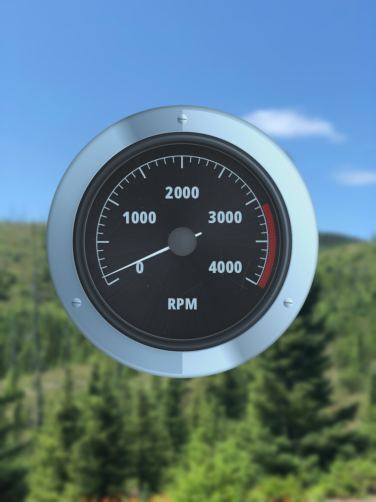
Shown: 100 (rpm)
